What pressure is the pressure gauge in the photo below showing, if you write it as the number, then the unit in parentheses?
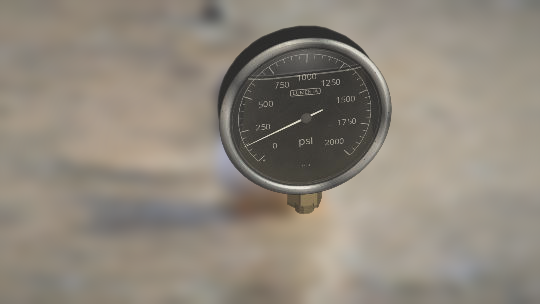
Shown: 150 (psi)
